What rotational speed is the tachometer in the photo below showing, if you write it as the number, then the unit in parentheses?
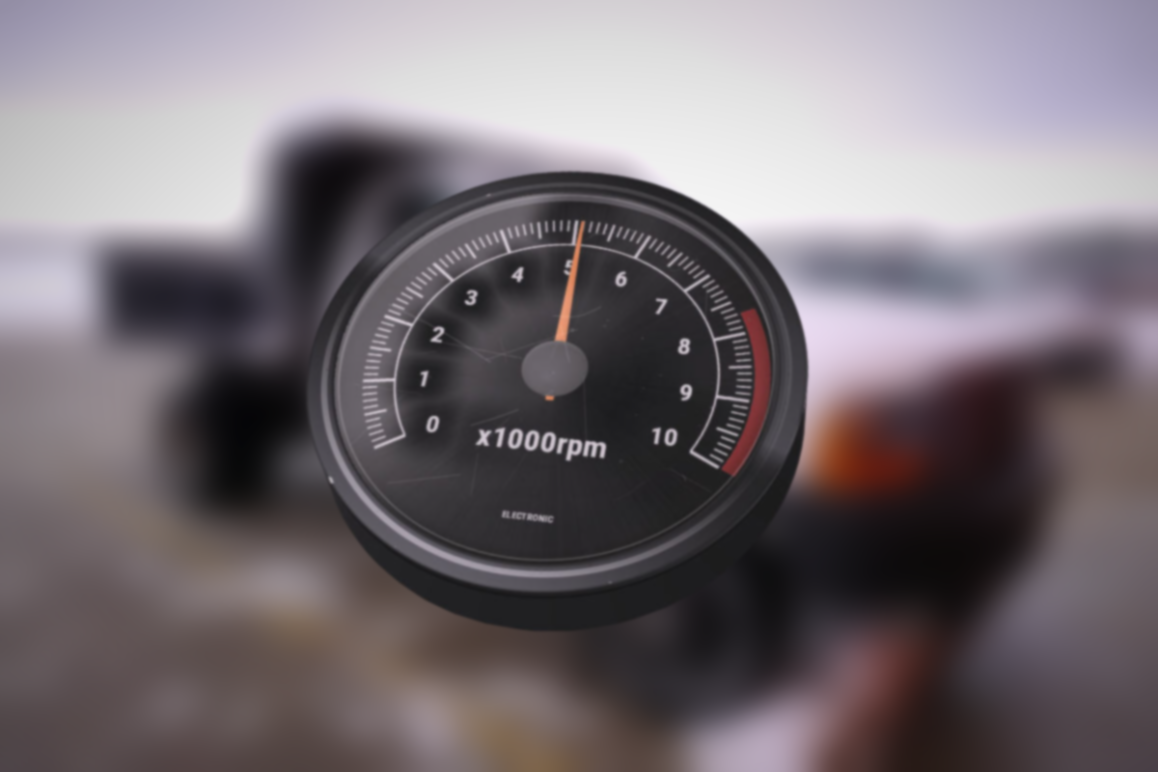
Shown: 5100 (rpm)
